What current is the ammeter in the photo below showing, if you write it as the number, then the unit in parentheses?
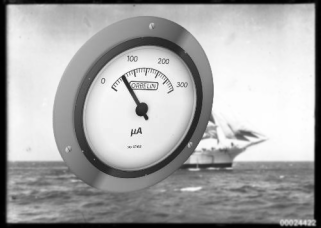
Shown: 50 (µA)
